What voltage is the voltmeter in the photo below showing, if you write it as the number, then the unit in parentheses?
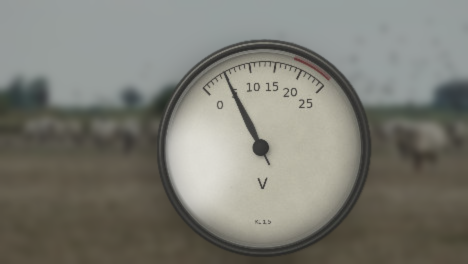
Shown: 5 (V)
